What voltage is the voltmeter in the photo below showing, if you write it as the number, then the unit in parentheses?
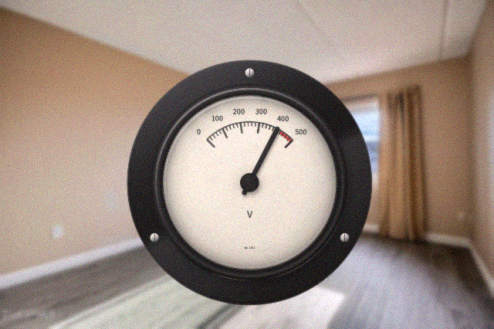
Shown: 400 (V)
